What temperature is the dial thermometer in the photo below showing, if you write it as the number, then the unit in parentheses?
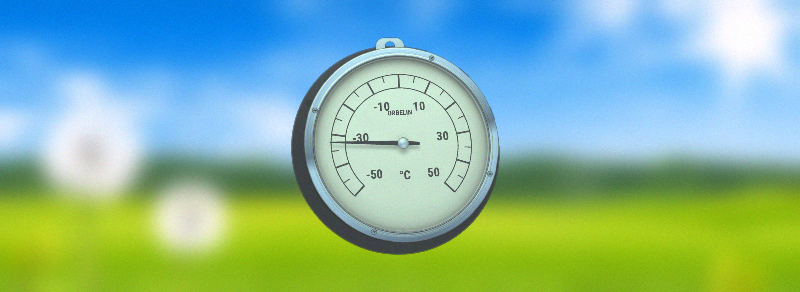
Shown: -32.5 (°C)
